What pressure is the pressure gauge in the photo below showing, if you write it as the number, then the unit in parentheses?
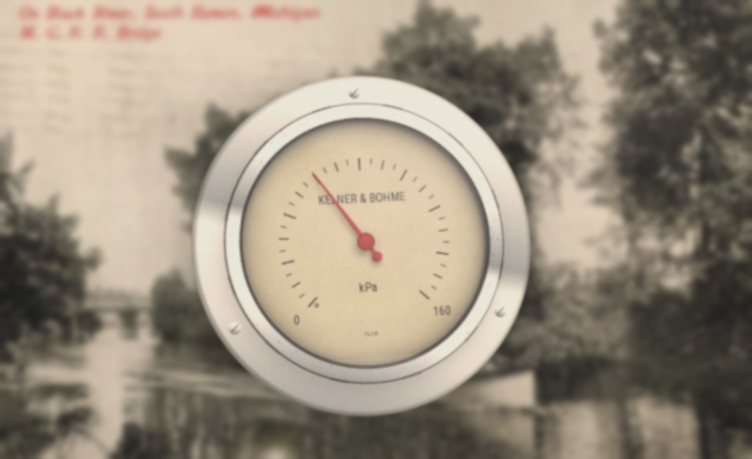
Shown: 60 (kPa)
